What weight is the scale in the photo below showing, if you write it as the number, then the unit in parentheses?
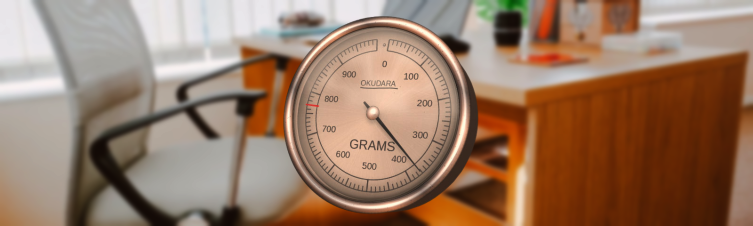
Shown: 370 (g)
